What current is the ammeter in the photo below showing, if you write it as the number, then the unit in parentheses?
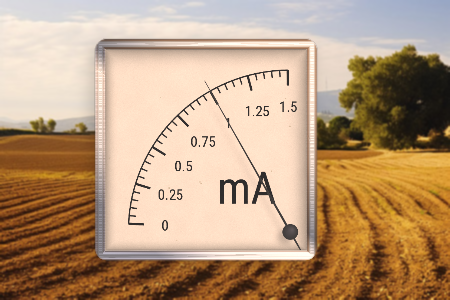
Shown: 1 (mA)
